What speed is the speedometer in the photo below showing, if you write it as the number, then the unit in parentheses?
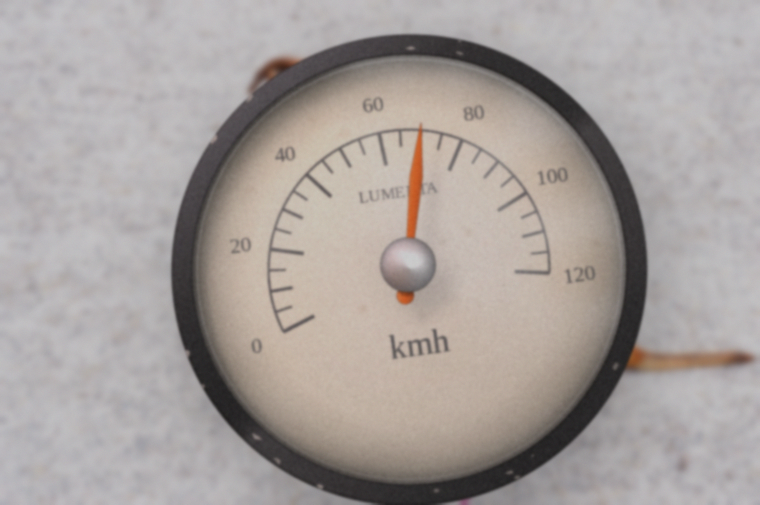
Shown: 70 (km/h)
